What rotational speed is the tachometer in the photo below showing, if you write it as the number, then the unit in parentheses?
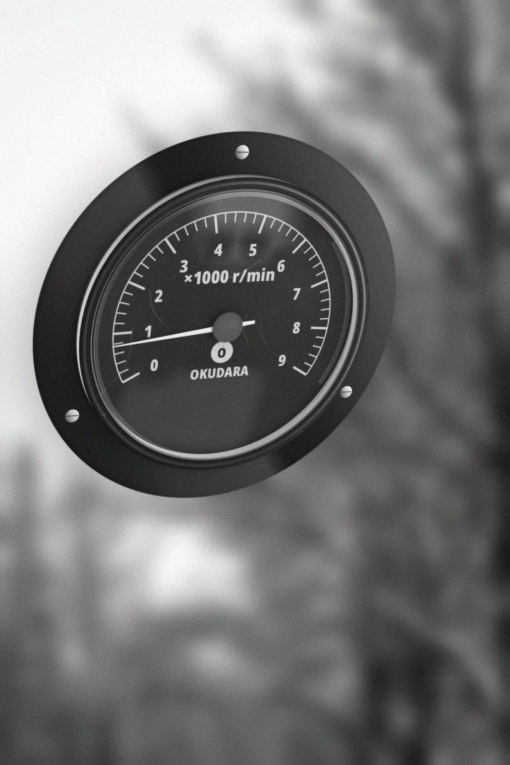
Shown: 800 (rpm)
